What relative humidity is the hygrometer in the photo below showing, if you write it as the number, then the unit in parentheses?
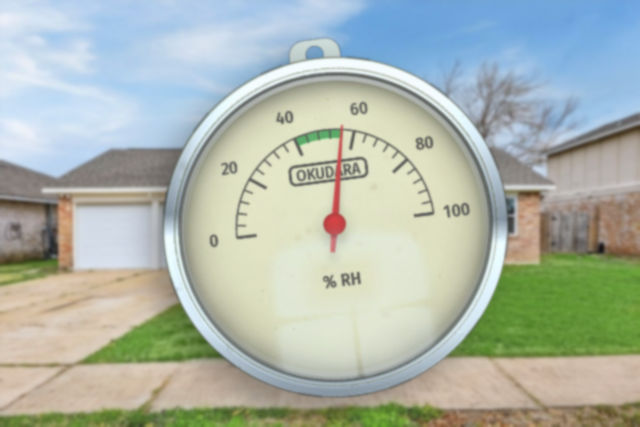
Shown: 56 (%)
